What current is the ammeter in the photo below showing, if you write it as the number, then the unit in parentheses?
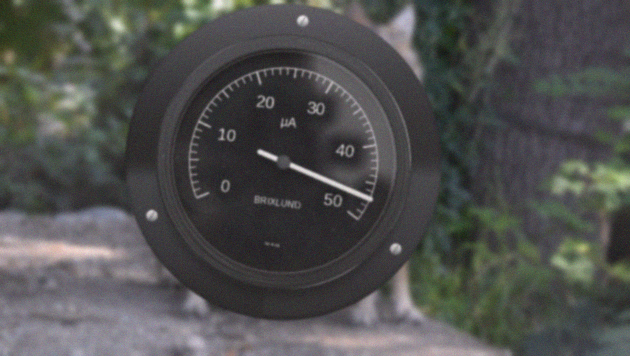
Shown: 47 (µA)
